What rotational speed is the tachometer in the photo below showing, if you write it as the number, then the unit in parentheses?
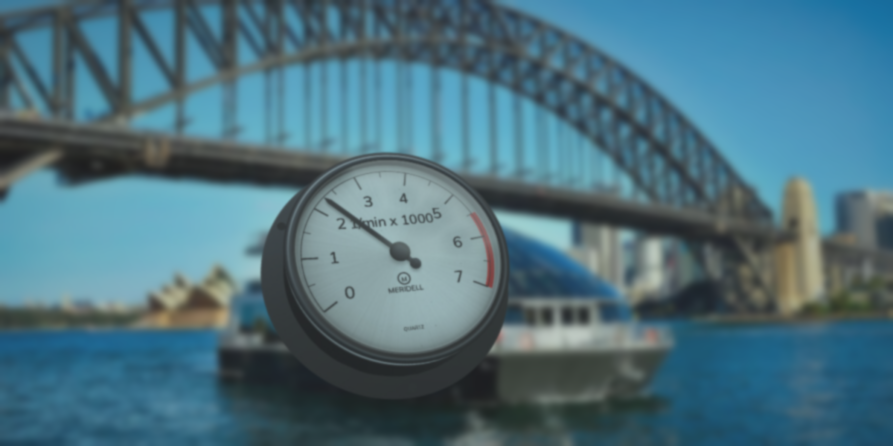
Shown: 2250 (rpm)
